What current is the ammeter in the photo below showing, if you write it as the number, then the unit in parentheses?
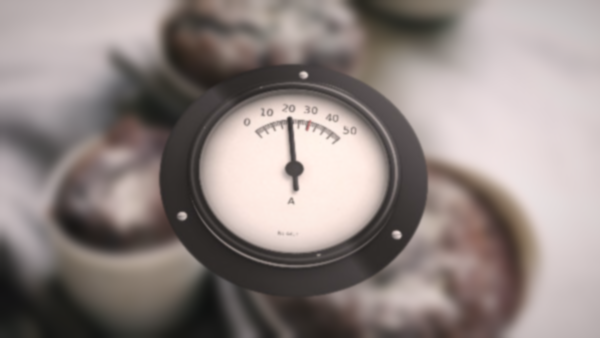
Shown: 20 (A)
